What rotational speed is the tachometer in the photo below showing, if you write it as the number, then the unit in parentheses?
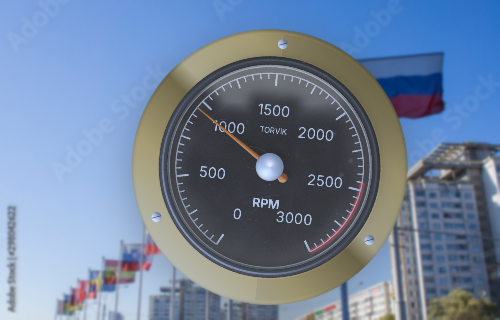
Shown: 950 (rpm)
